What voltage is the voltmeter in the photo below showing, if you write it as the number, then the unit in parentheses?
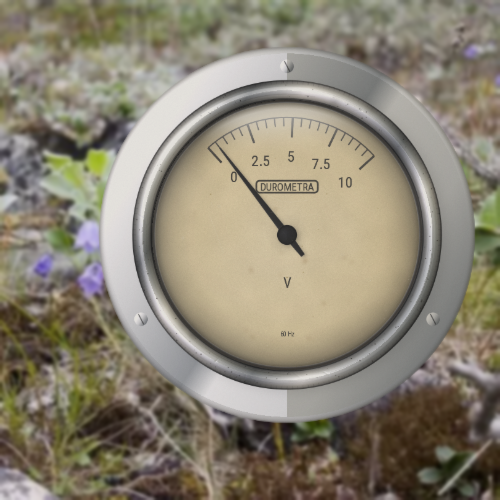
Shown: 0.5 (V)
